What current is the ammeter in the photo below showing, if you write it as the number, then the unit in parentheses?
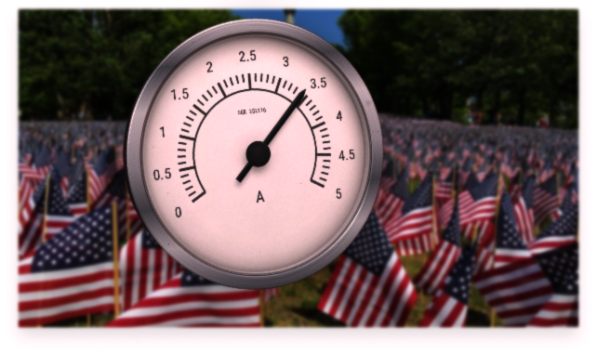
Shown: 3.4 (A)
